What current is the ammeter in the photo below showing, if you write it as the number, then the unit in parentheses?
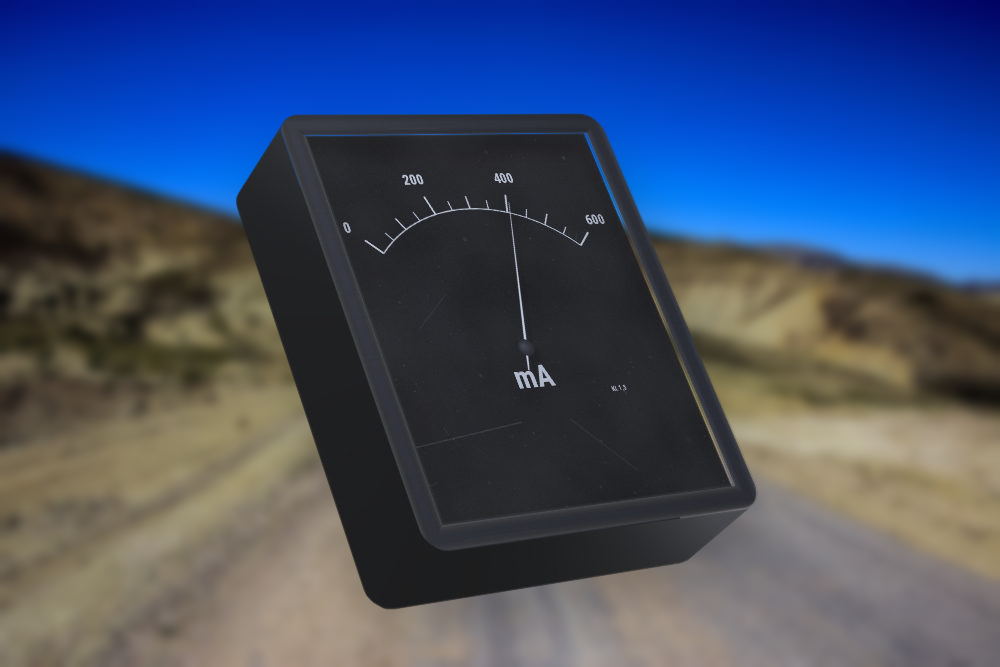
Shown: 400 (mA)
